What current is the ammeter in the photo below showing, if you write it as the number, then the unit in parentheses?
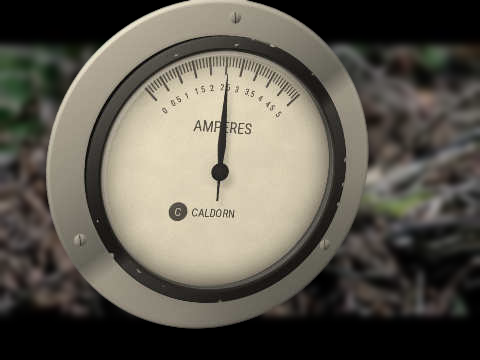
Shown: 2.5 (A)
